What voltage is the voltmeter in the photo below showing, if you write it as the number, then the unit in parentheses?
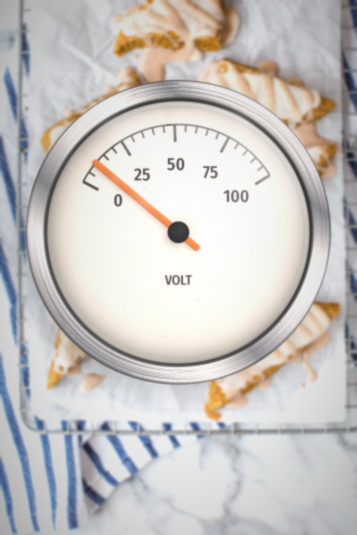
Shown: 10 (V)
